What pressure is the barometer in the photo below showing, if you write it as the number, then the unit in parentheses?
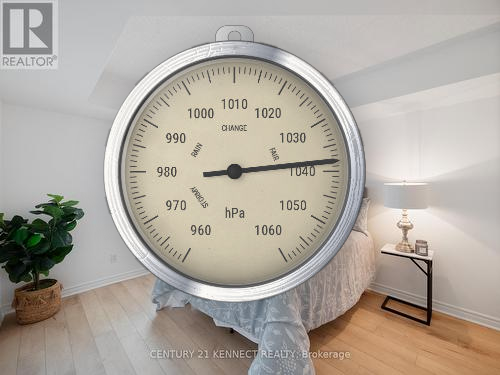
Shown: 1038 (hPa)
